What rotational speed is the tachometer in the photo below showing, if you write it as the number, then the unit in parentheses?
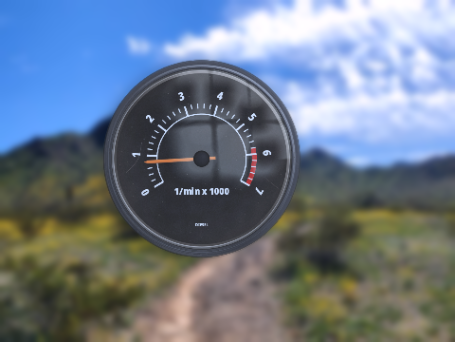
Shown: 800 (rpm)
